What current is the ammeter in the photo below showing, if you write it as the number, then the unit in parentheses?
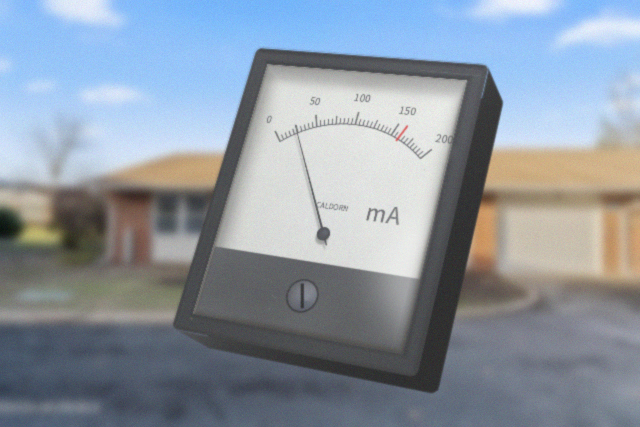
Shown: 25 (mA)
